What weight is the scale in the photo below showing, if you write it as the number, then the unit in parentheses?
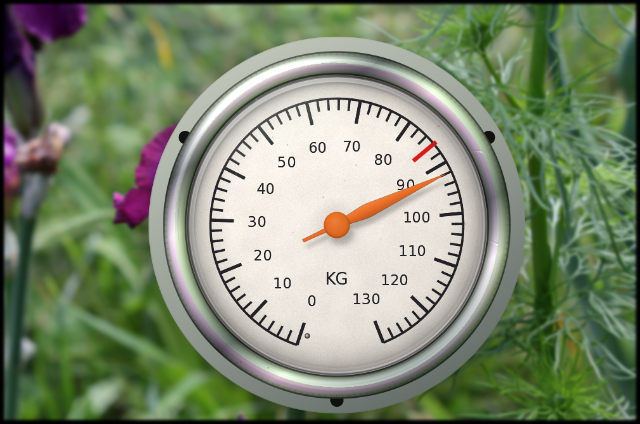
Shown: 92 (kg)
